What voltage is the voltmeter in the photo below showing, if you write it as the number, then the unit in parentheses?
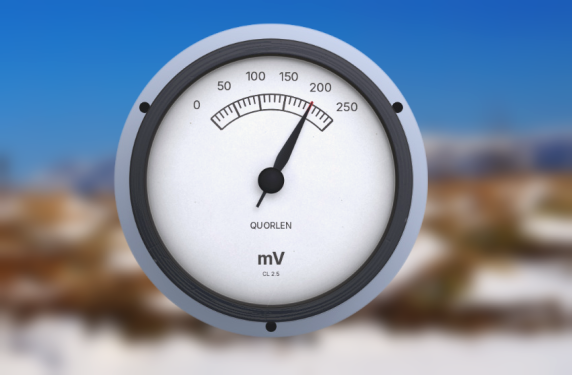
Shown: 200 (mV)
